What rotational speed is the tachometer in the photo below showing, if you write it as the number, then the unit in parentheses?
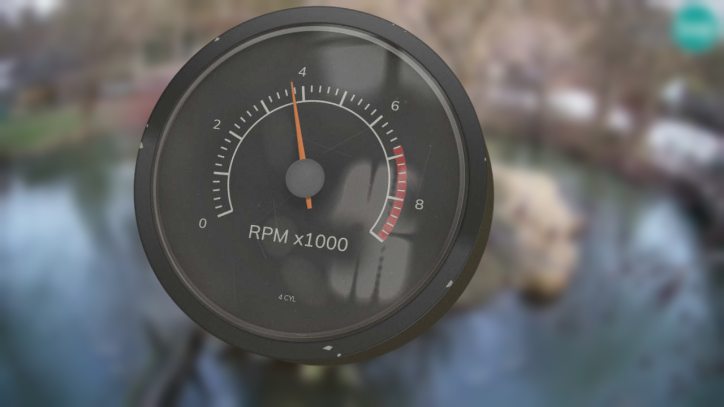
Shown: 3800 (rpm)
